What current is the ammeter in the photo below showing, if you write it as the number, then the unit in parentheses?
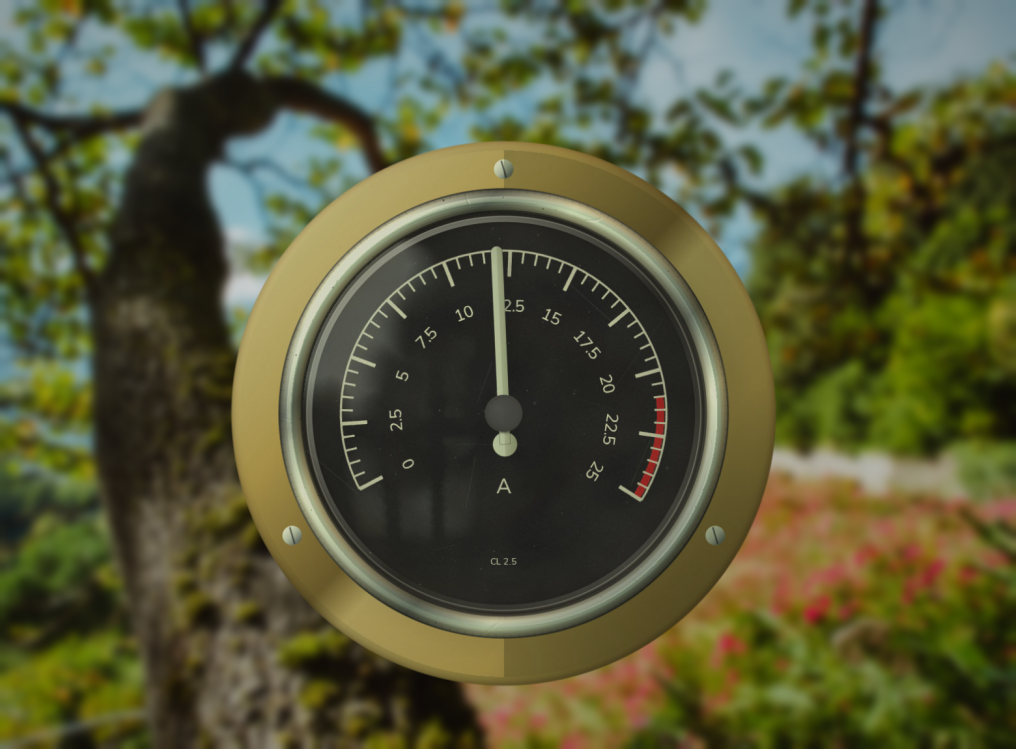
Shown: 12 (A)
